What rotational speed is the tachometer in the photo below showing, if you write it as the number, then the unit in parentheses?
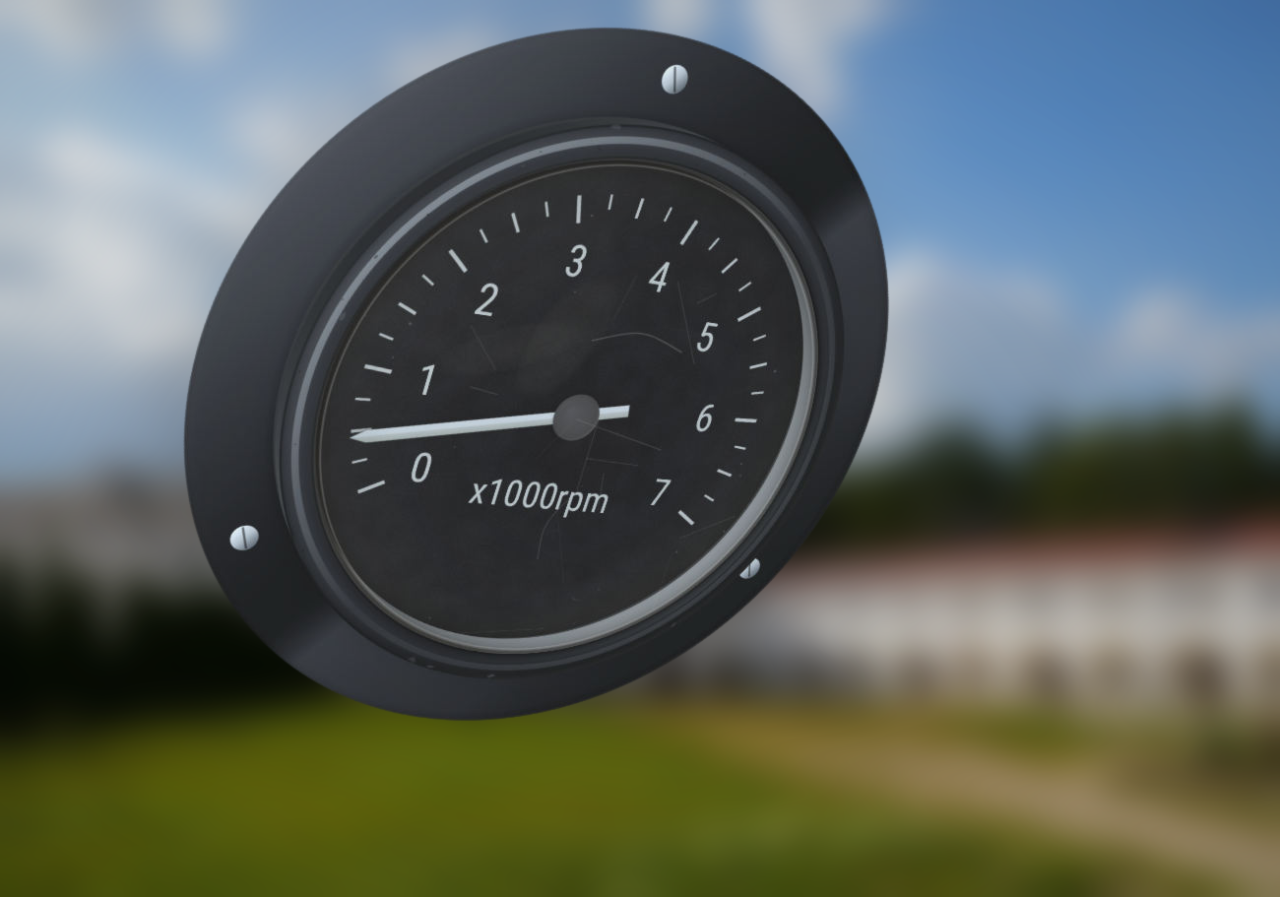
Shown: 500 (rpm)
